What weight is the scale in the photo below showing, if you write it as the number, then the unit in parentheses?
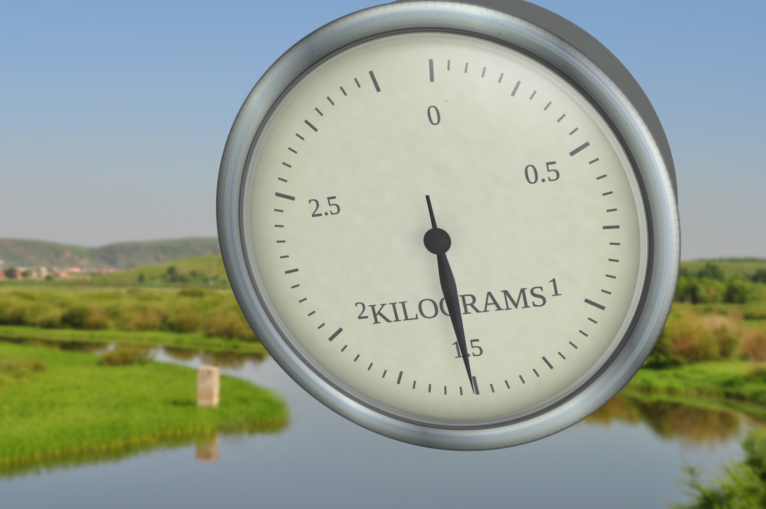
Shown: 1.5 (kg)
